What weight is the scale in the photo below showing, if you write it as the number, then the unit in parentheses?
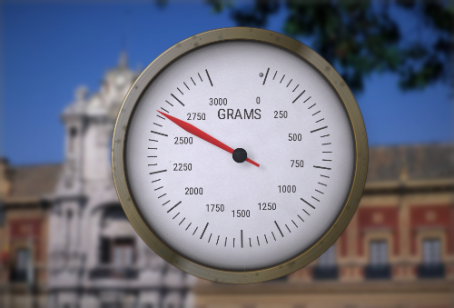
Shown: 2625 (g)
